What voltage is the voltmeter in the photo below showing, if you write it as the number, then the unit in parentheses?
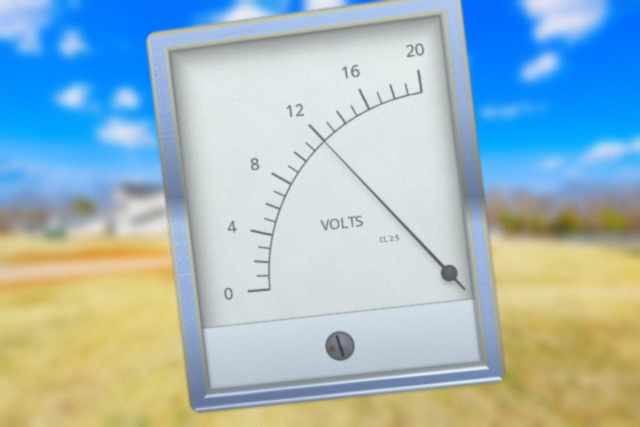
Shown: 12 (V)
